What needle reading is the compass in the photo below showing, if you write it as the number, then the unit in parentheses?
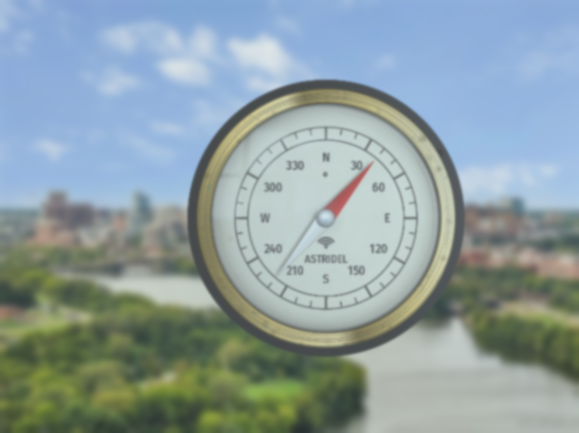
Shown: 40 (°)
